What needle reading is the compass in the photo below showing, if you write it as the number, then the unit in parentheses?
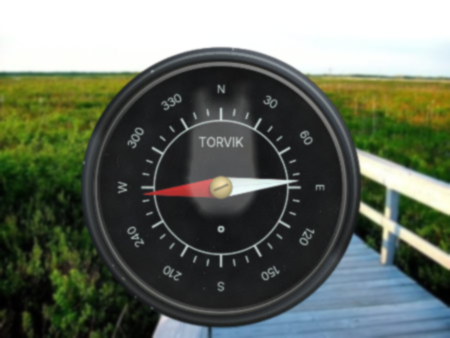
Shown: 265 (°)
